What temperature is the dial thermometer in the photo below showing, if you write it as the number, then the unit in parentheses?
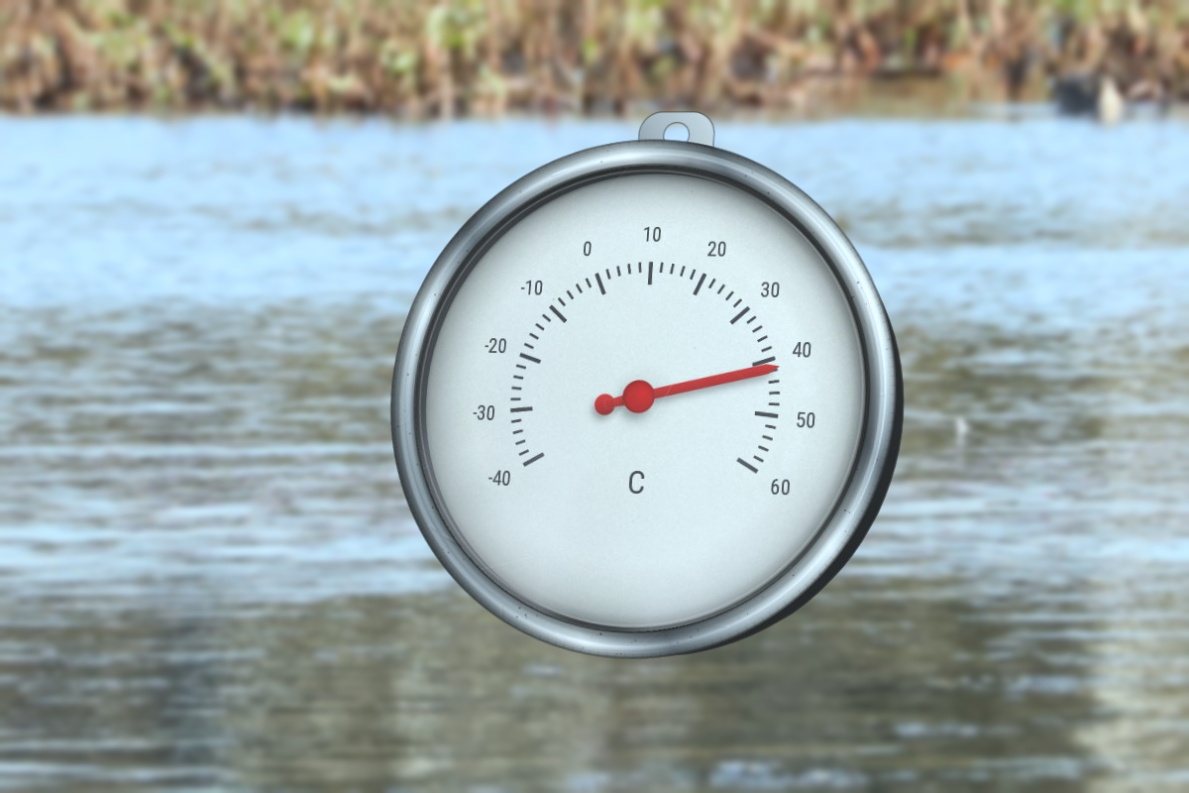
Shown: 42 (°C)
